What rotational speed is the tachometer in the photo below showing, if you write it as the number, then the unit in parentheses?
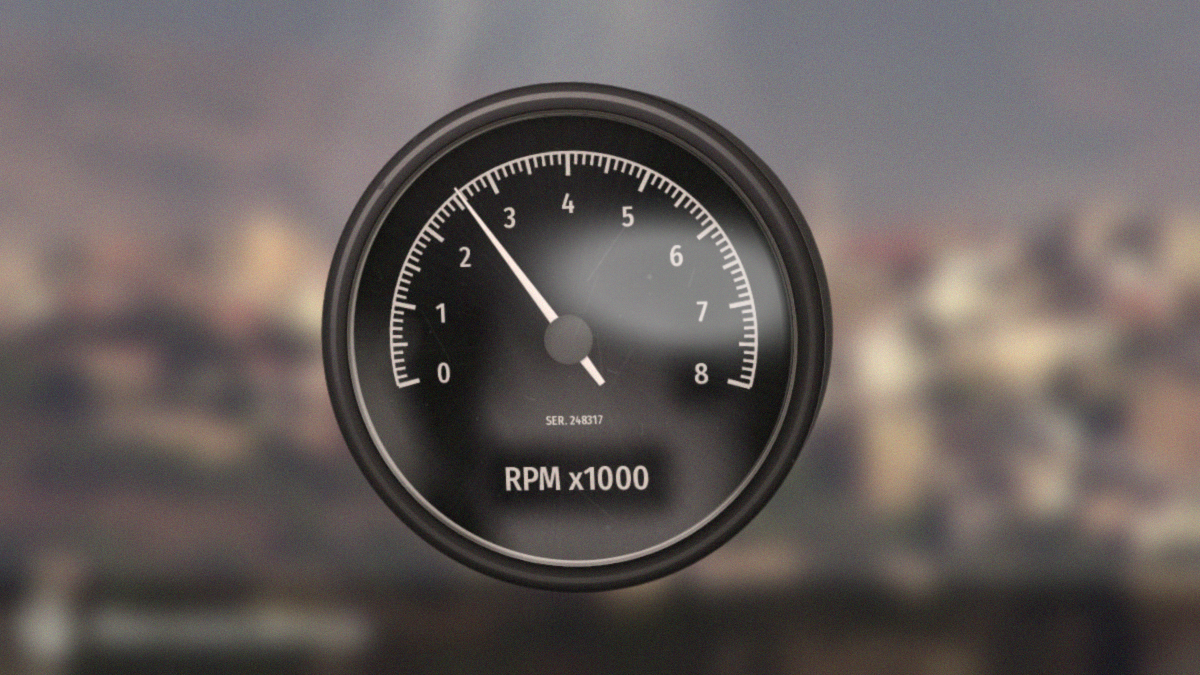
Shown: 2600 (rpm)
